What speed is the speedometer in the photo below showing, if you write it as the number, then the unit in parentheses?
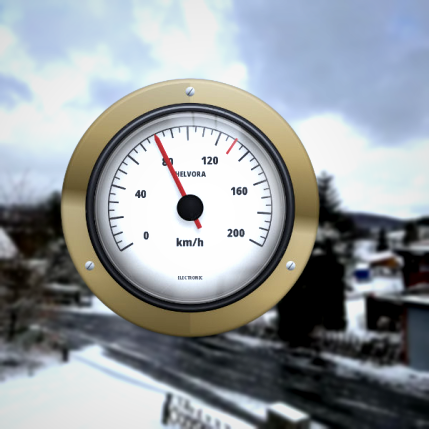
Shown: 80 (km/h)
